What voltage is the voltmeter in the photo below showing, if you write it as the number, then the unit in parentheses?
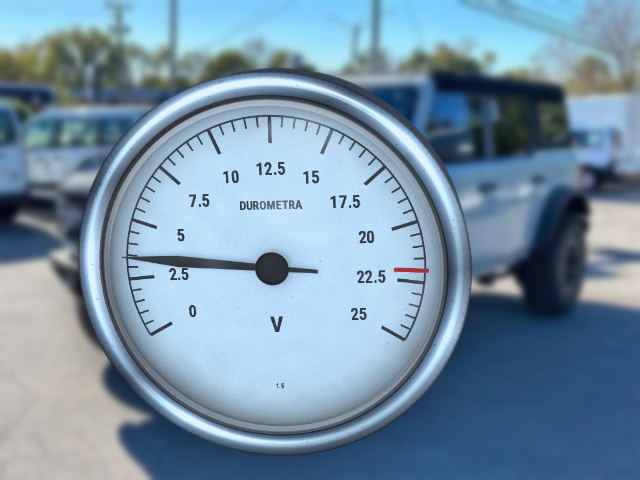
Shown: 3.5 (V)
